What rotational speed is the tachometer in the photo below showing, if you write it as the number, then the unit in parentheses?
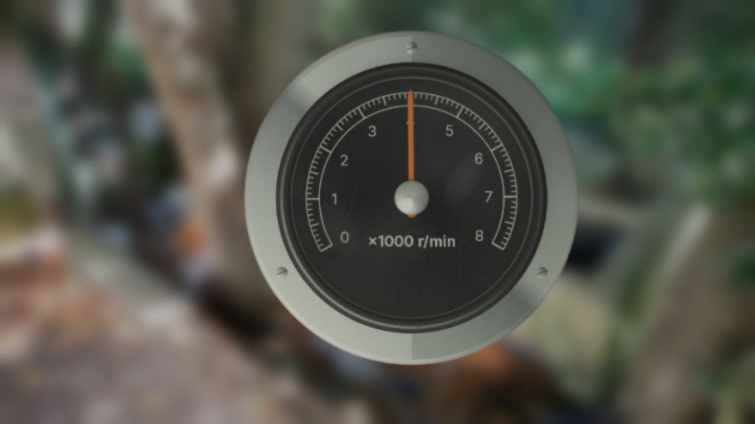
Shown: 4000 (rpm)
